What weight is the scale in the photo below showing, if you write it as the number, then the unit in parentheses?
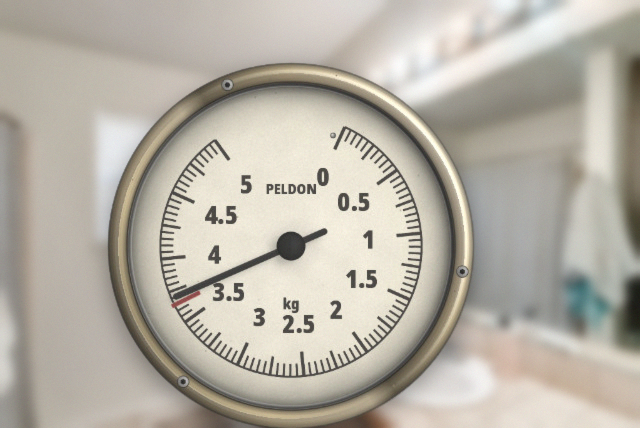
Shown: 3.7 (kg)
